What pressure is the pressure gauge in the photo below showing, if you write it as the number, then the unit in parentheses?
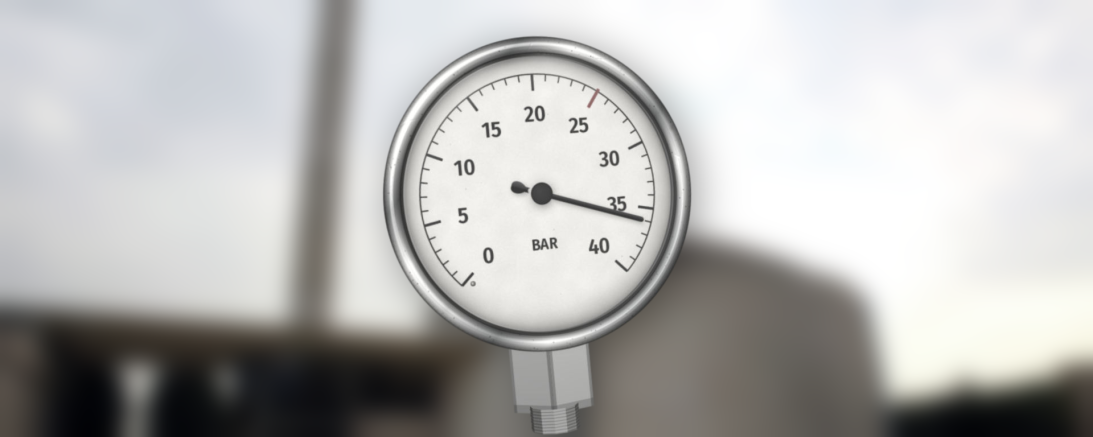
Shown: 36 (bar)
